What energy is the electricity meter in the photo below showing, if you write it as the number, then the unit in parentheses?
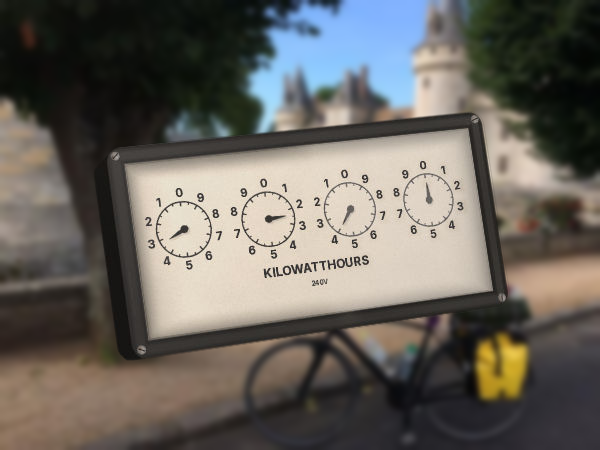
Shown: 3240 (kWh)
